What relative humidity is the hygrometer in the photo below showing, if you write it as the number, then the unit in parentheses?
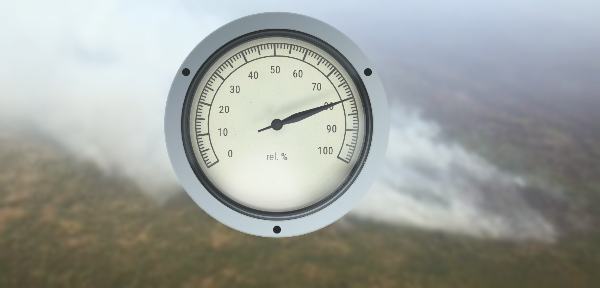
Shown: 80 (%)
